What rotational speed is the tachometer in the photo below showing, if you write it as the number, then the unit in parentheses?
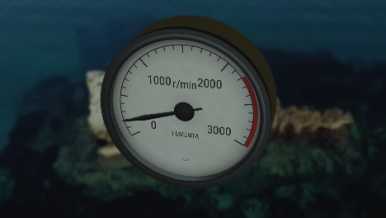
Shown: 200 (rpm)
